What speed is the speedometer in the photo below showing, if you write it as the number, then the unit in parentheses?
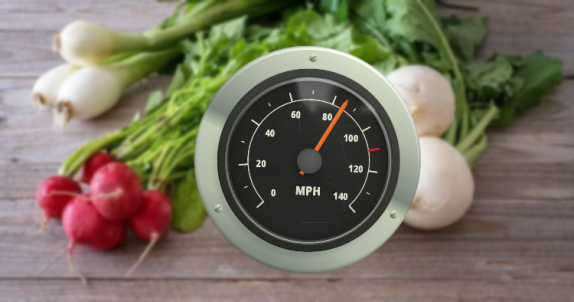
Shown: 85 (mph)
